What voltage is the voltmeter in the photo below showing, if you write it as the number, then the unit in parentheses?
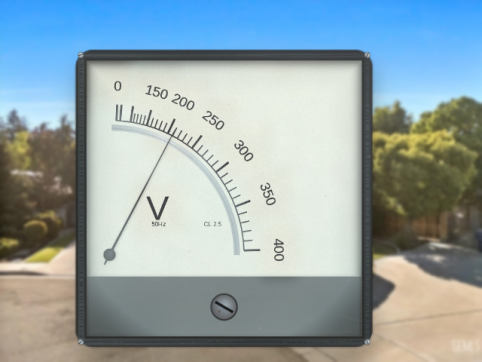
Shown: 210 (V)
